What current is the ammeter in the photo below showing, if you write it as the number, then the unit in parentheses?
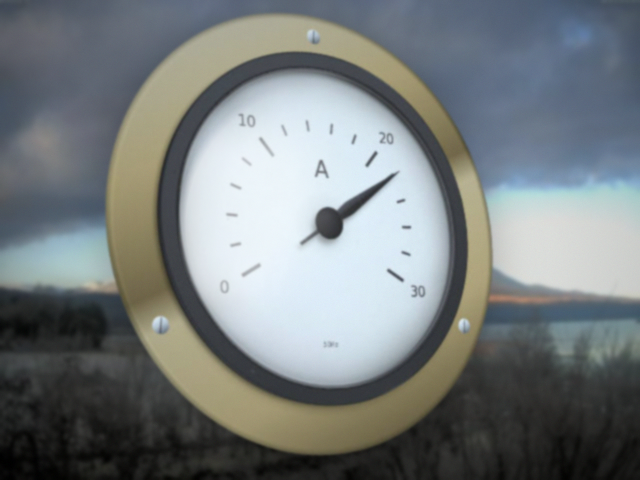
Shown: 22 (A)
